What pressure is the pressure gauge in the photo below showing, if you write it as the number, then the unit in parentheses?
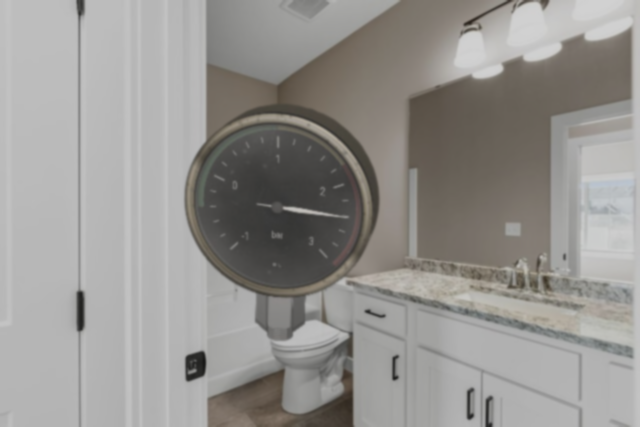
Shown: 2.4 (bar)
